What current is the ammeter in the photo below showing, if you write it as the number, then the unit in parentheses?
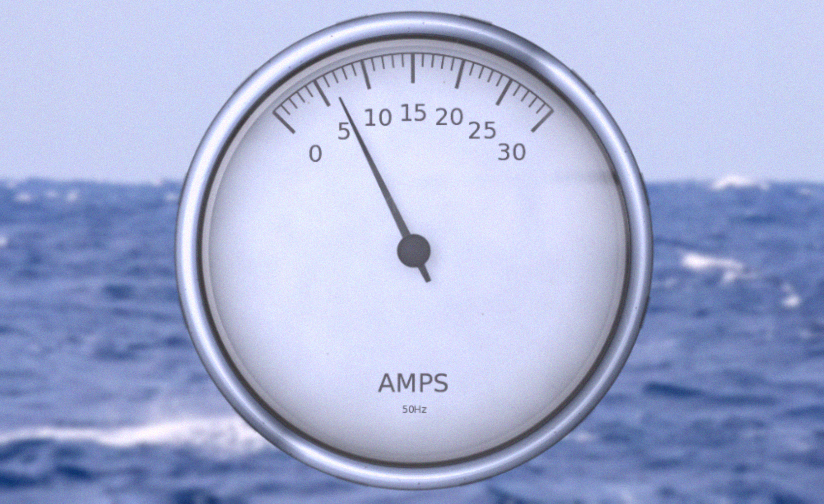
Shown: 6.5 (A)
